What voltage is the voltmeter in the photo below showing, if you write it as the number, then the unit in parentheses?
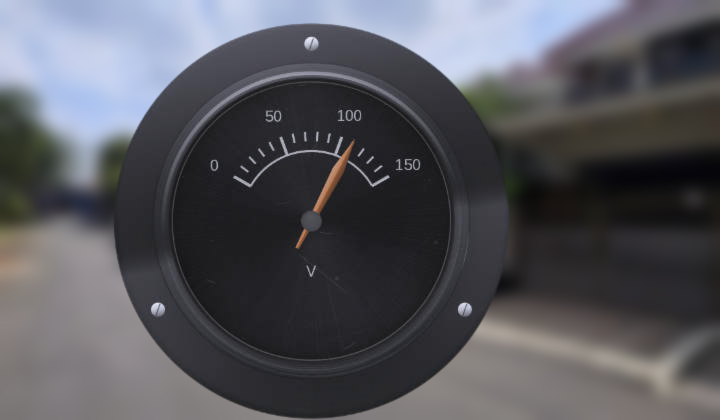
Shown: 110 (V)
